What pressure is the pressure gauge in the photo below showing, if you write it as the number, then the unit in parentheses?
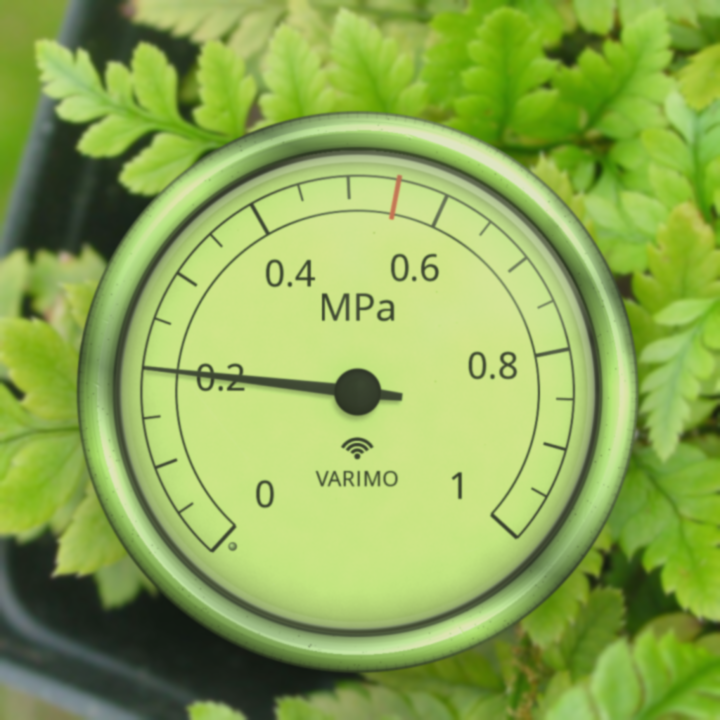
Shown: 0.2 (MPa)
